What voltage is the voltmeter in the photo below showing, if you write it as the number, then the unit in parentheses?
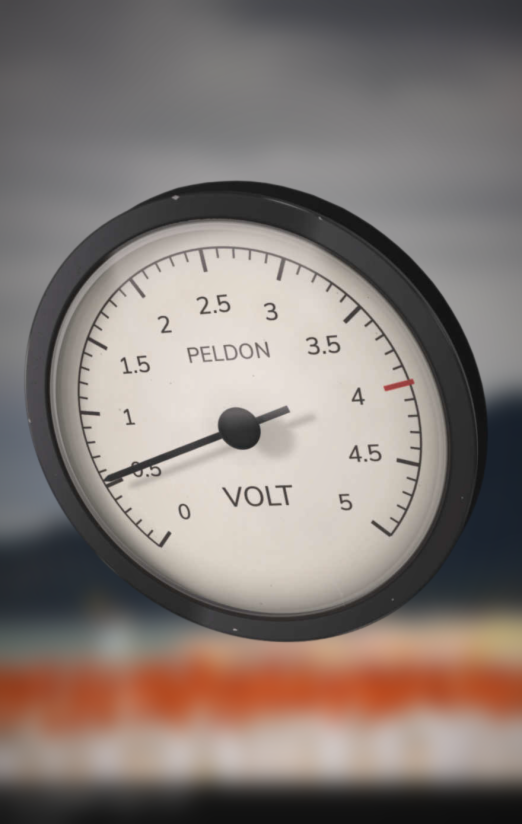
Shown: 0.55 (V)
